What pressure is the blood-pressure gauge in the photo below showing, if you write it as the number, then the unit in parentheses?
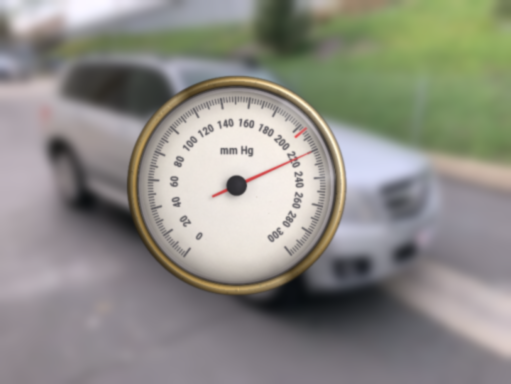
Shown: 220 (mmHg)
